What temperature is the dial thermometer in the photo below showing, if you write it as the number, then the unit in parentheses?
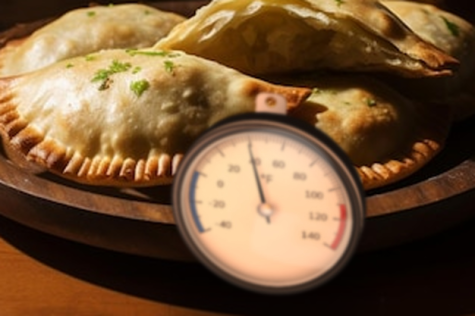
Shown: 40 (°F)
